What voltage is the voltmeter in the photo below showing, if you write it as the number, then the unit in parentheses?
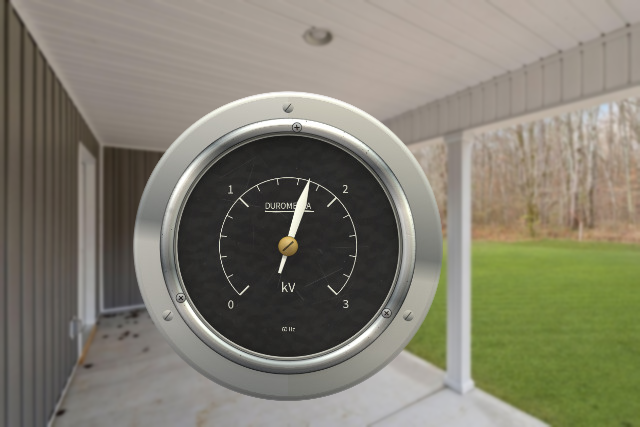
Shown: 1.7 (kV)
